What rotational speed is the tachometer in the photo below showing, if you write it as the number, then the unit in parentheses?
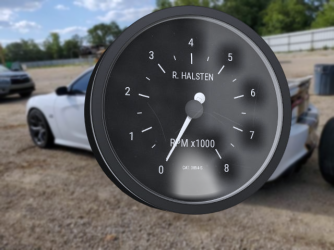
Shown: 0 (rpm)
